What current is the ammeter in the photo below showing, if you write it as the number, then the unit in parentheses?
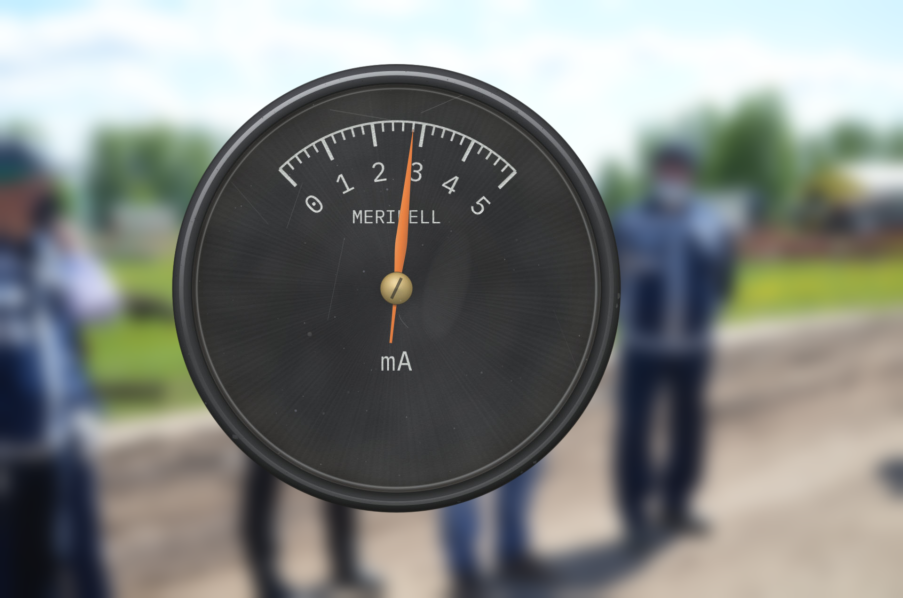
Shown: 2.8 (mA)
